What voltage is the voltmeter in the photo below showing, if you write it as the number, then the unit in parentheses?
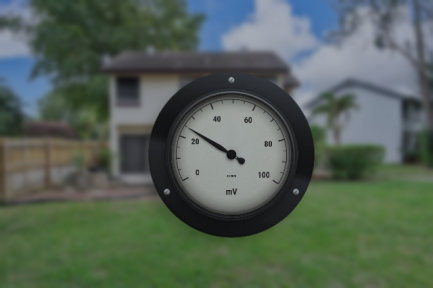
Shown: 25 (mV)
